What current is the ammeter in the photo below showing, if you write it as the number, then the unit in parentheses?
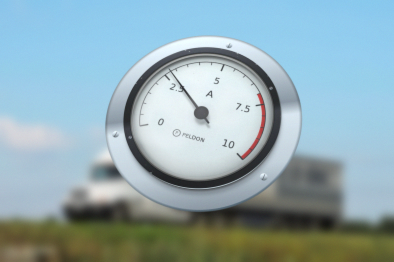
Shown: 2.75 (A)
